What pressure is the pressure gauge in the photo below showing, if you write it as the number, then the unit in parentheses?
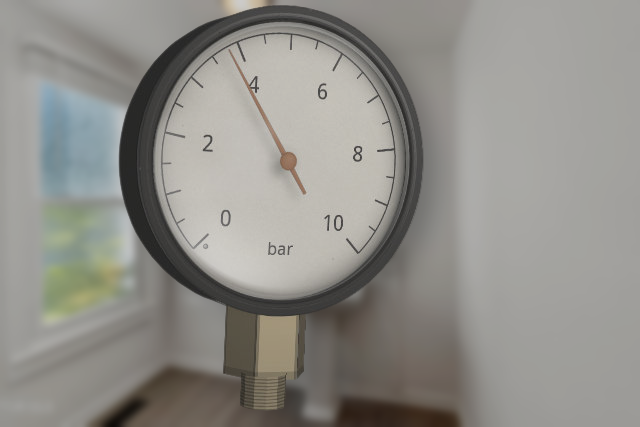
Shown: 3.75 (bar)
